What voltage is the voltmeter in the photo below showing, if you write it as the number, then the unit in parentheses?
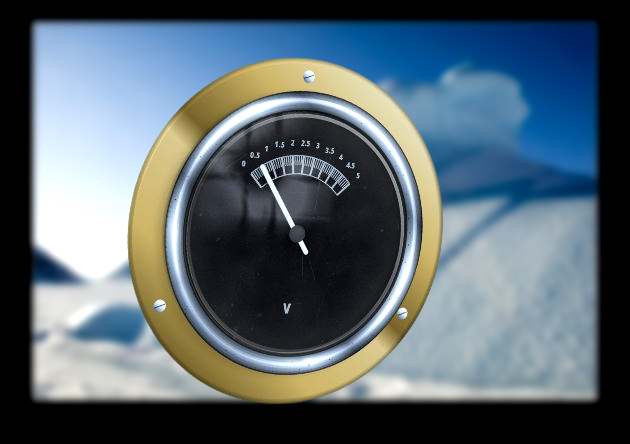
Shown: 0.5 (V)
